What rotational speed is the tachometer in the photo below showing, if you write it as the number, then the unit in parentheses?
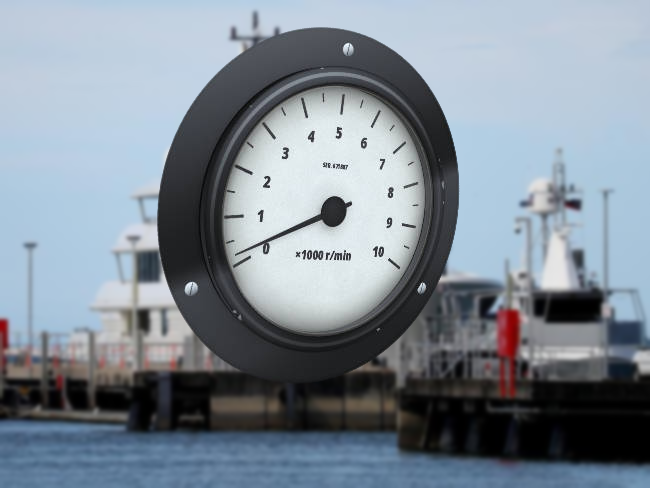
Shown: 250 (rpm)
